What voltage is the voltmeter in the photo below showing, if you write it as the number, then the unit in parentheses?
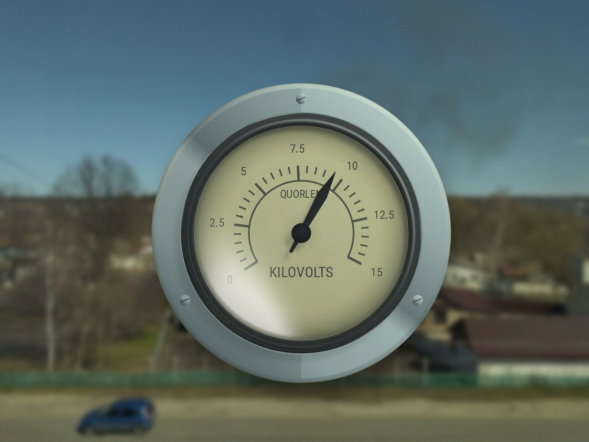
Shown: 9.5 (kV)
